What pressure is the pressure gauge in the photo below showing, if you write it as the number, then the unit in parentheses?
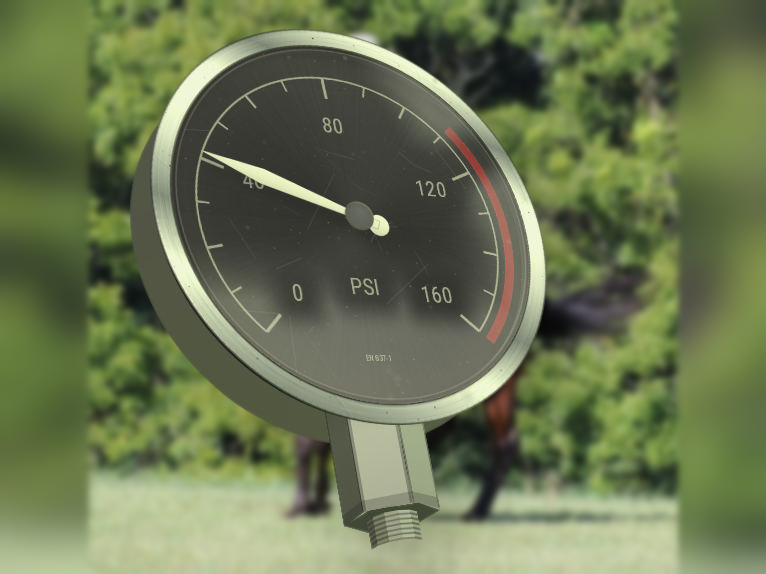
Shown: 40 (psi)
